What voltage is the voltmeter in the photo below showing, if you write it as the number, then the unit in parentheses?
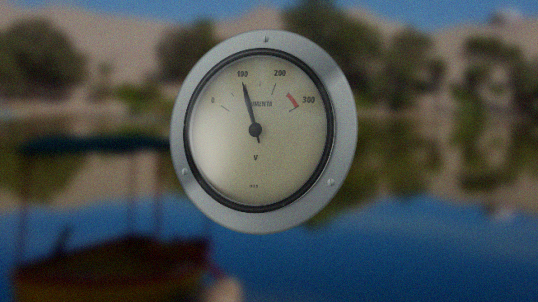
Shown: 100 (V)
